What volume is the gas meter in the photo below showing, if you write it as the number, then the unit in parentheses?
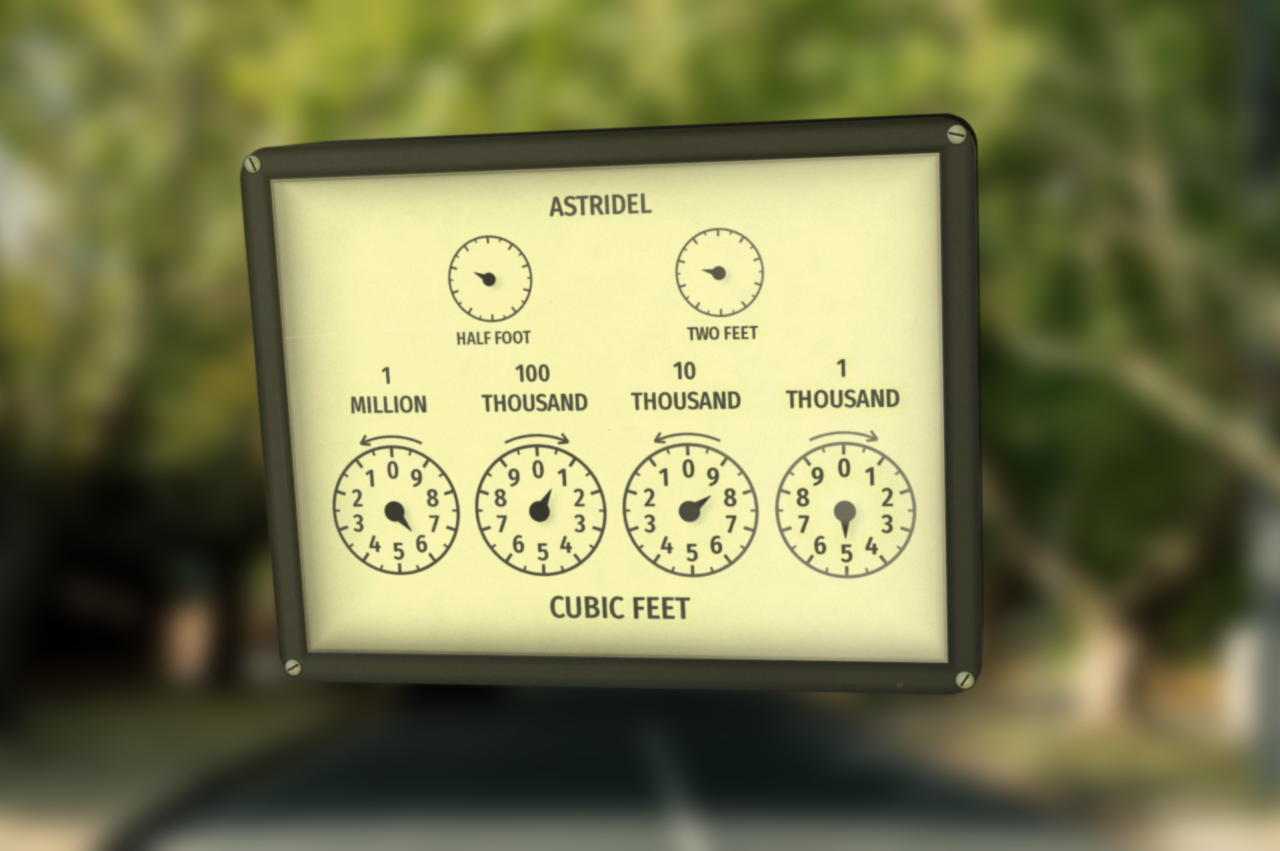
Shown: 608500 (ft³)
